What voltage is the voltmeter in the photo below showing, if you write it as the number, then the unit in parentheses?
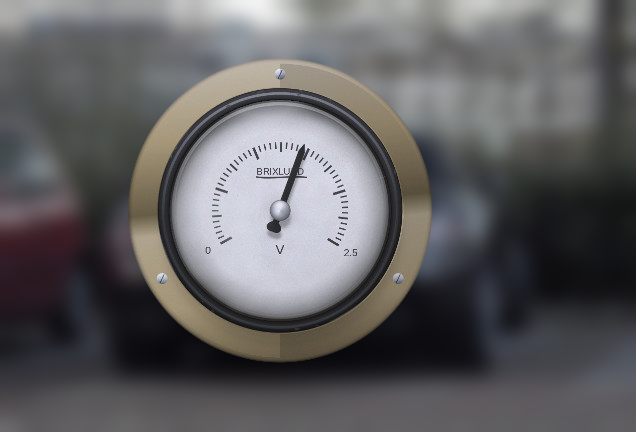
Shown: 1.45 (V)
